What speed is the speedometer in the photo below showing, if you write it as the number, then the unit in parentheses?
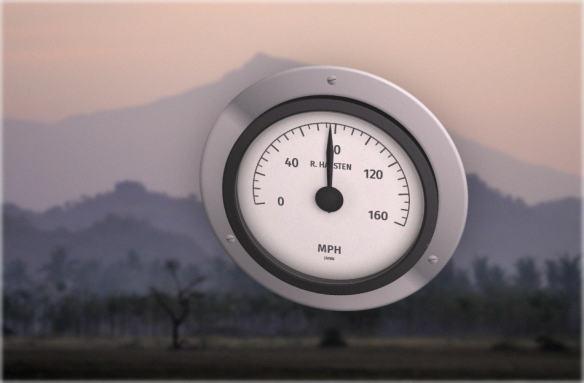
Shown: 77.5 (mph)
